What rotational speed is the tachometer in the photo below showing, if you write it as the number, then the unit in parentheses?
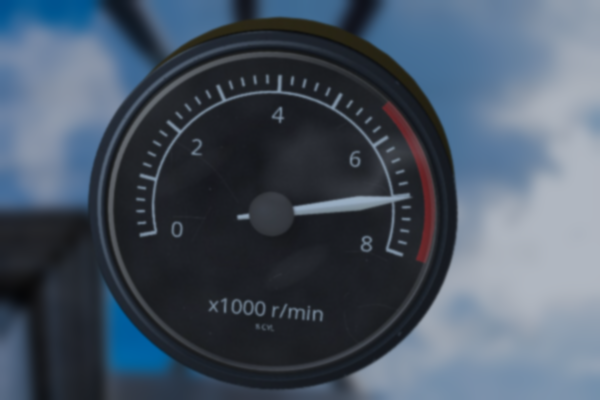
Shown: 7000 (rpm)
